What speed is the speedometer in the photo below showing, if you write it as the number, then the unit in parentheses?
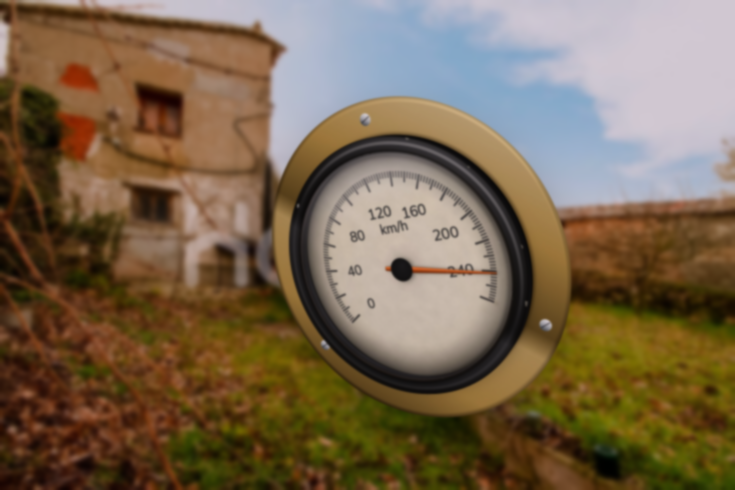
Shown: 240 (km/h)
